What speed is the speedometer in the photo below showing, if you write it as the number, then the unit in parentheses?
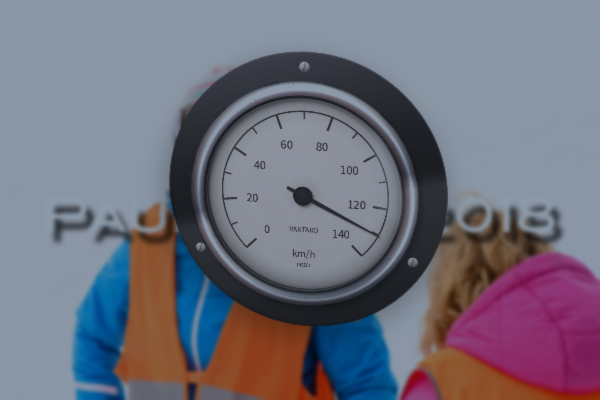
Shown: 130 (km/h)
